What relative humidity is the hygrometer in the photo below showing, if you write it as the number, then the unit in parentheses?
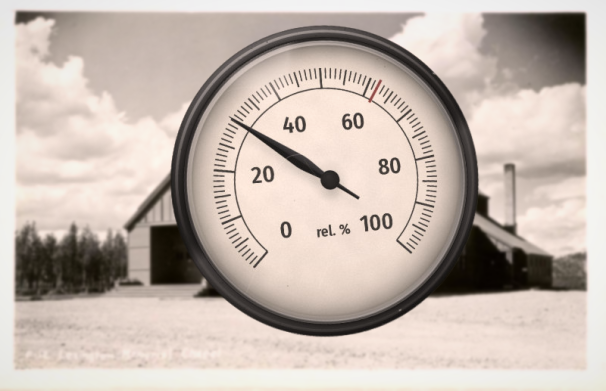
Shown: 30 (%)
